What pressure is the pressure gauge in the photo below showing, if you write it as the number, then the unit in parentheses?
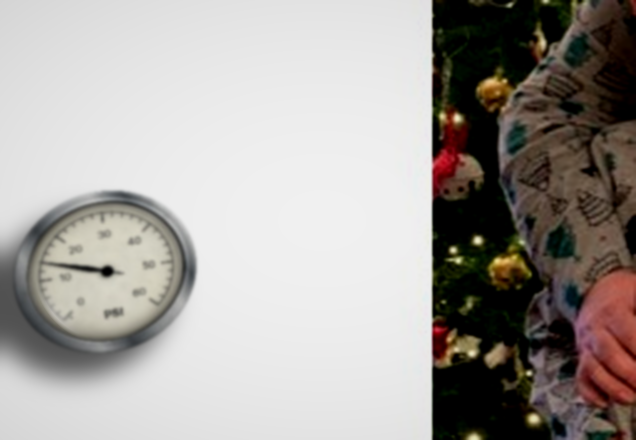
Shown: 14 (psi)
